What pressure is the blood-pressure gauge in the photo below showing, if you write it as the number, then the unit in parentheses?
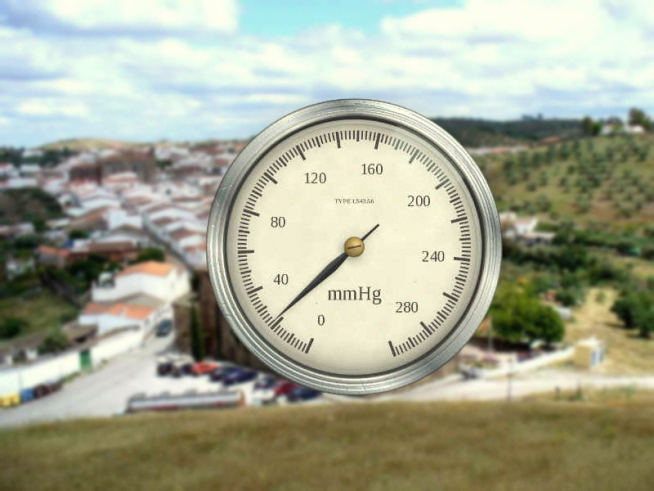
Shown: 22 (mmHg)
